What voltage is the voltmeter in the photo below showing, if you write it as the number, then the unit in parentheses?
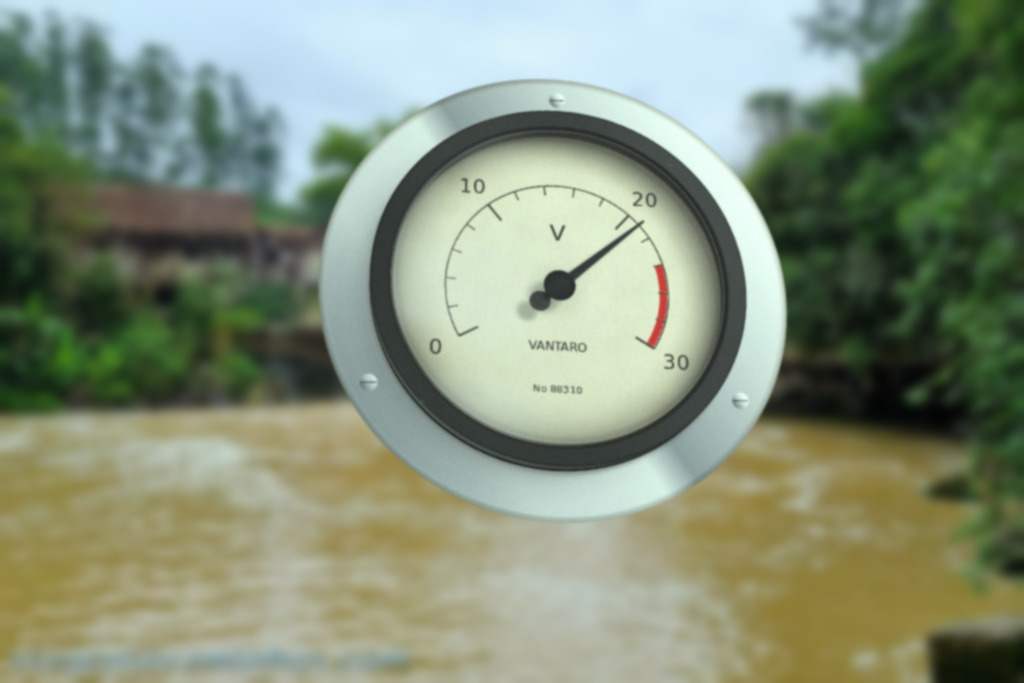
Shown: 21 (V)
